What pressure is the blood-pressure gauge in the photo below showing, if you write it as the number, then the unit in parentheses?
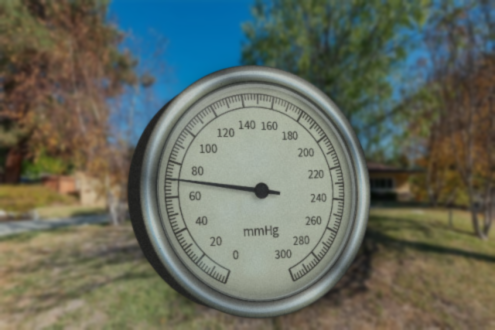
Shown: 70 (mmHg)
